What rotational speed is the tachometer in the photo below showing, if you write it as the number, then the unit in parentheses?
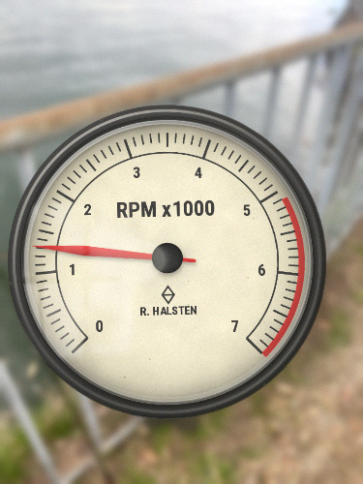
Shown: 1300 (rpm)
